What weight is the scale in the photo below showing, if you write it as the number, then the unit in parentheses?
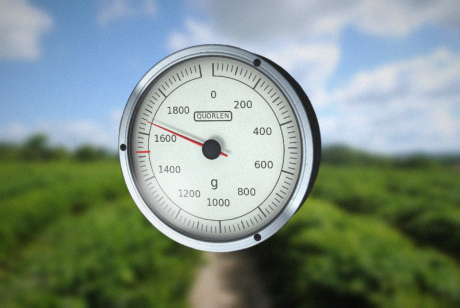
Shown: 1660 (g)
